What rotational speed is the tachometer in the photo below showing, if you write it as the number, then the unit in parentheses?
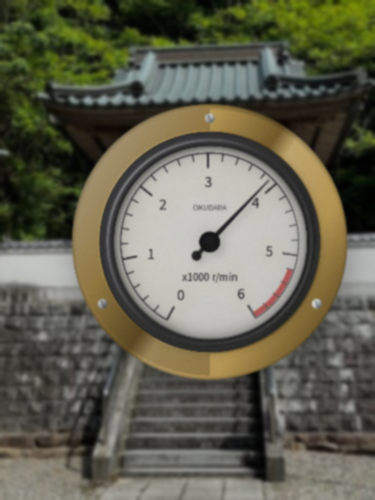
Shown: 3900 (rpm)
